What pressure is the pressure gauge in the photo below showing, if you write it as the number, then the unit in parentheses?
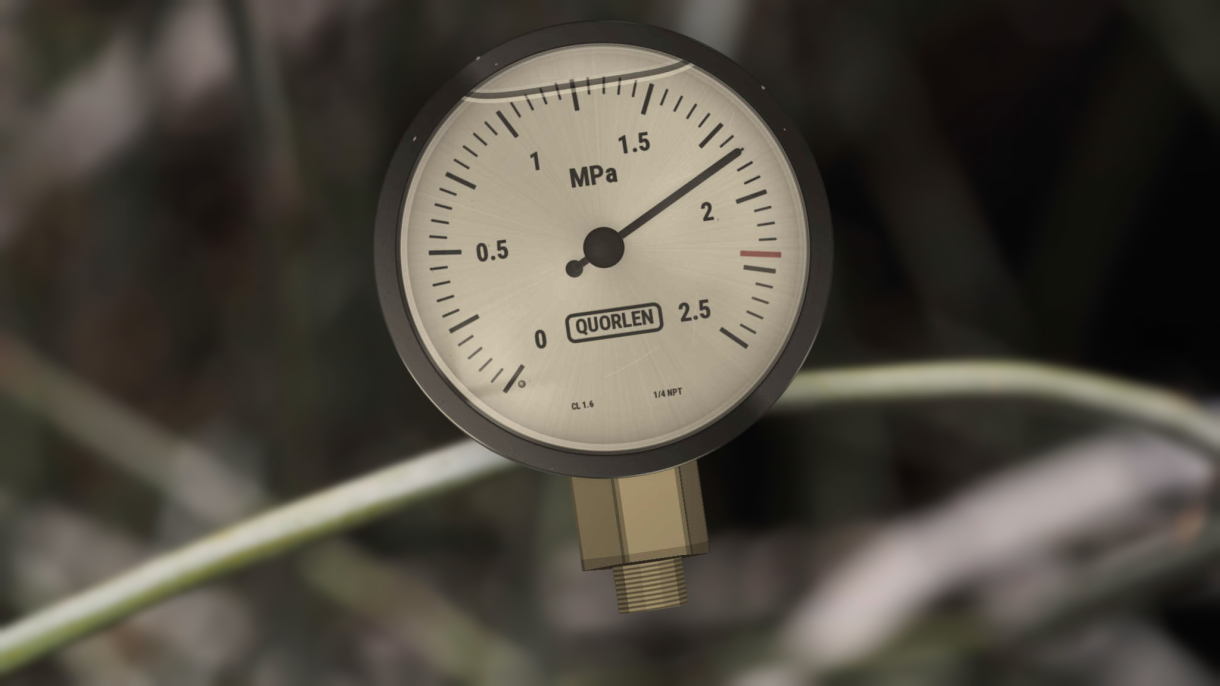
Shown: 1.85 (MPa)
